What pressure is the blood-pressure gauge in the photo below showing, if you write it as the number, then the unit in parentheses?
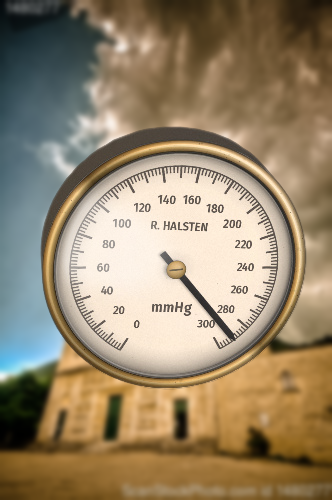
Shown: 290 (mmHg)
